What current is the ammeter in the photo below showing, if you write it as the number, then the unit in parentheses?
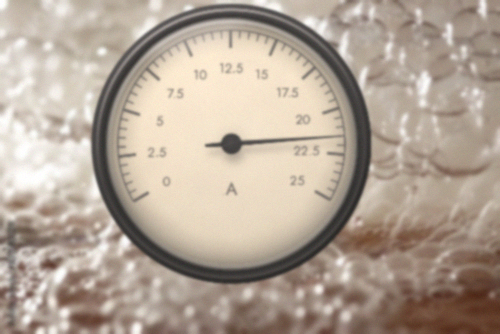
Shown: 21.5 (A)
